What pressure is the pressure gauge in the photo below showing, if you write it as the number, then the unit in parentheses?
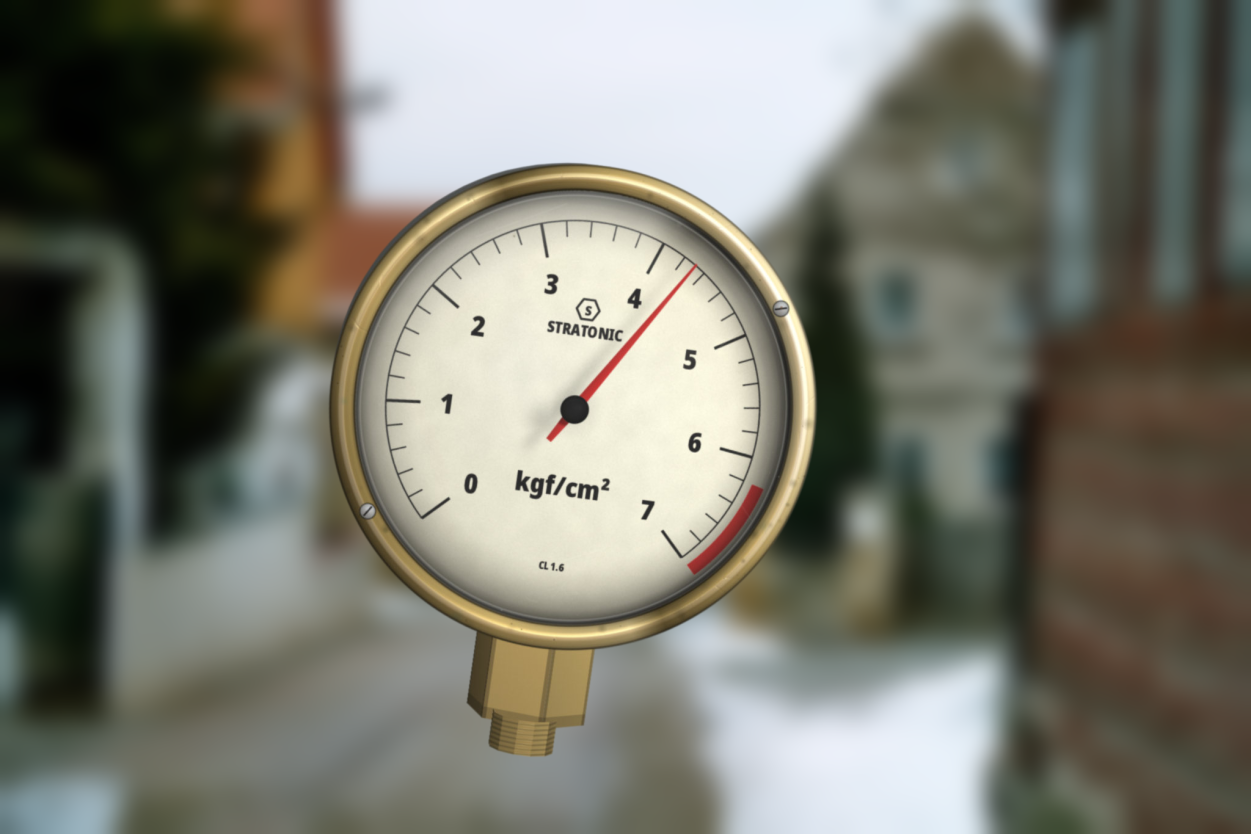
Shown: 4.3 (kg/cm²)
